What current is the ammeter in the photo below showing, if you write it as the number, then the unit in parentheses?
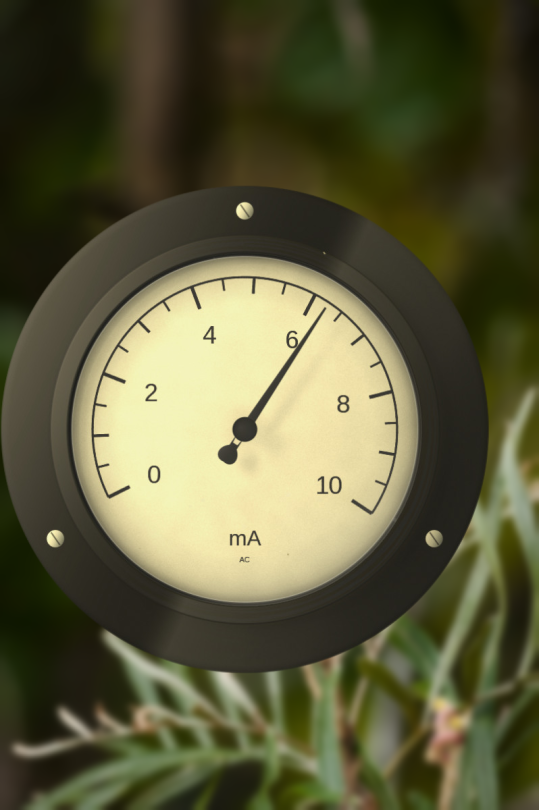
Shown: 6.25 (mA)
